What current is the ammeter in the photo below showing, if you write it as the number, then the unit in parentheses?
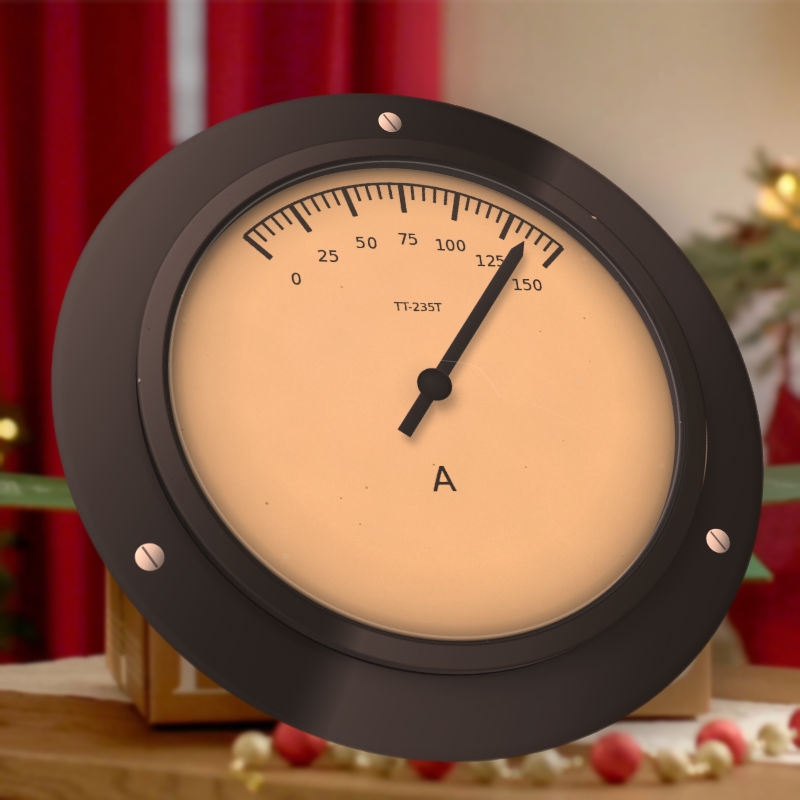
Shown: 135 (A)
